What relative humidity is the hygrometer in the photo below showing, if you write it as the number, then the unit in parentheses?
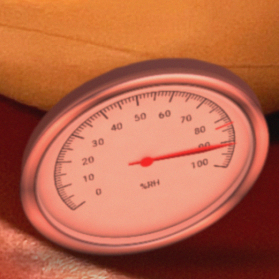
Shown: 90 (%)
